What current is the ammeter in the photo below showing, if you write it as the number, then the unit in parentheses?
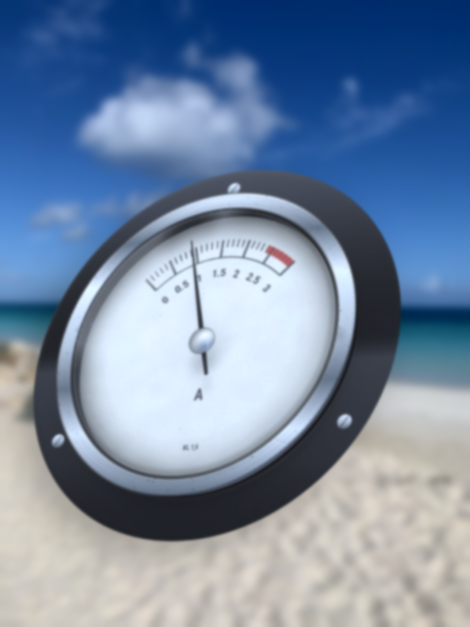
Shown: 1 (A)
